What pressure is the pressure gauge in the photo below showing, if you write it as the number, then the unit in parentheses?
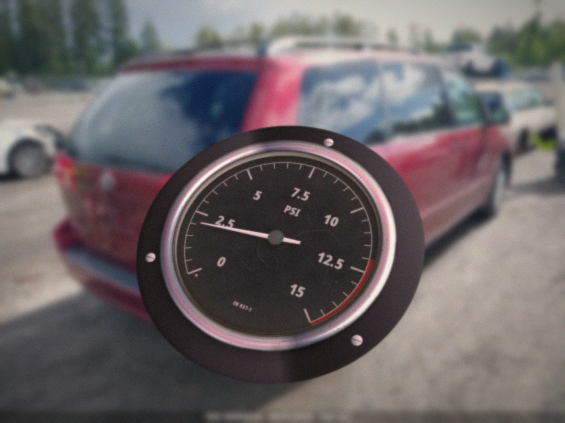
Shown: 2 (psi)
